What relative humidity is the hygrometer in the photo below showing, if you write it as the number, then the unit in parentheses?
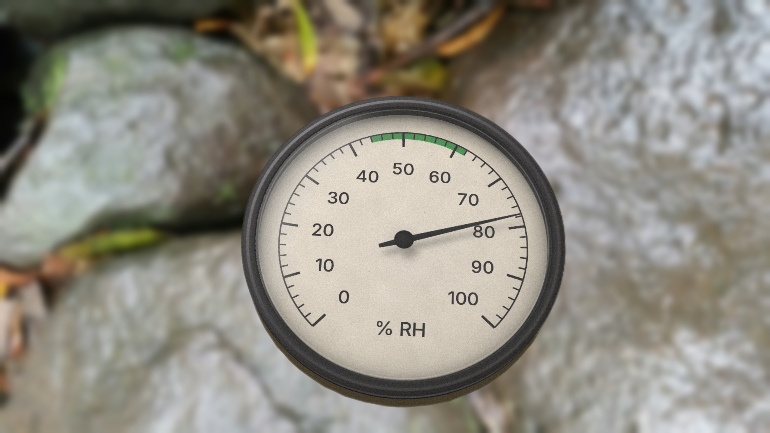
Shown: 78 (%)
